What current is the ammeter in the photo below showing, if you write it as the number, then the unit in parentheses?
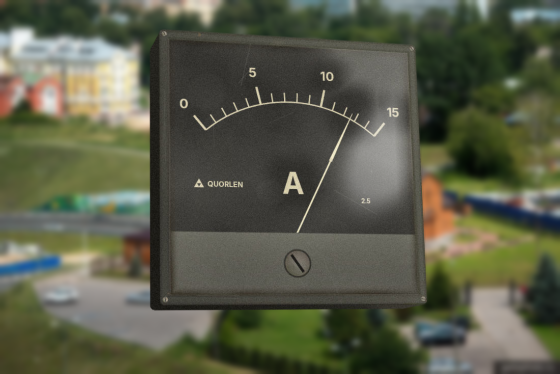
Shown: 12.5 (A)
